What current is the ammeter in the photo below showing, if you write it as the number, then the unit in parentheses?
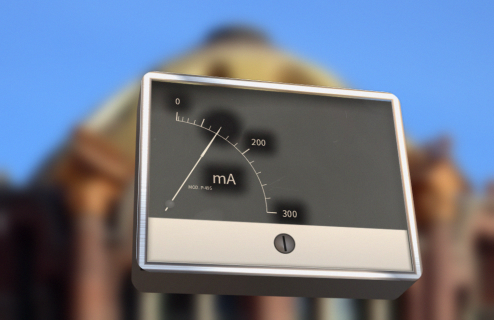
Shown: 140 (mA)
